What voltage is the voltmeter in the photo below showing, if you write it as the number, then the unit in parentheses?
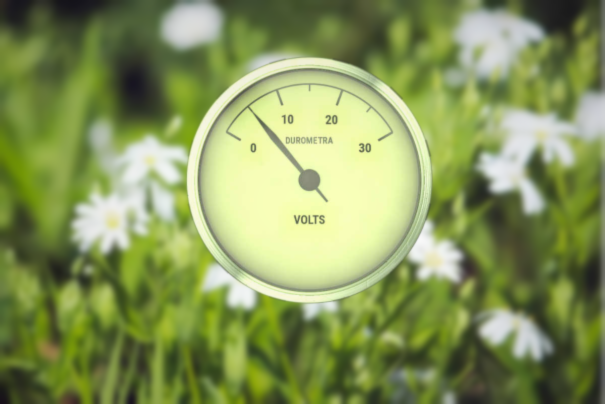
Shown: 5 (V)
